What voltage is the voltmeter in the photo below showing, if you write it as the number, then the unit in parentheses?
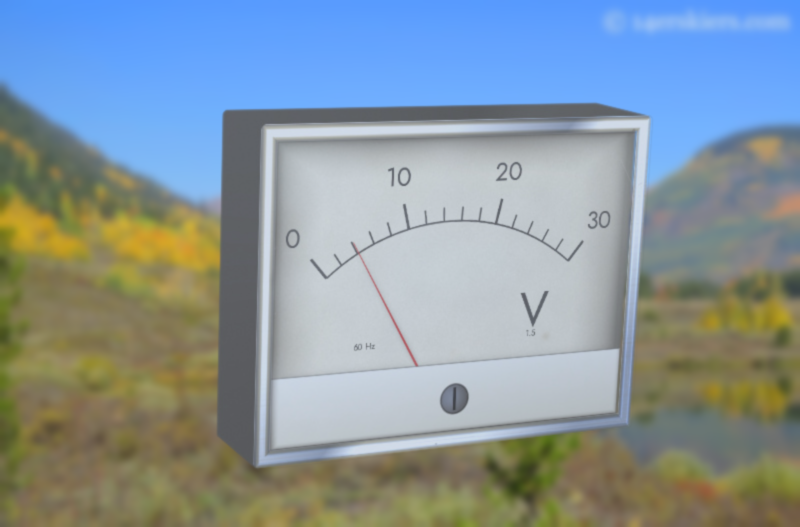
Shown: 4 (V)
